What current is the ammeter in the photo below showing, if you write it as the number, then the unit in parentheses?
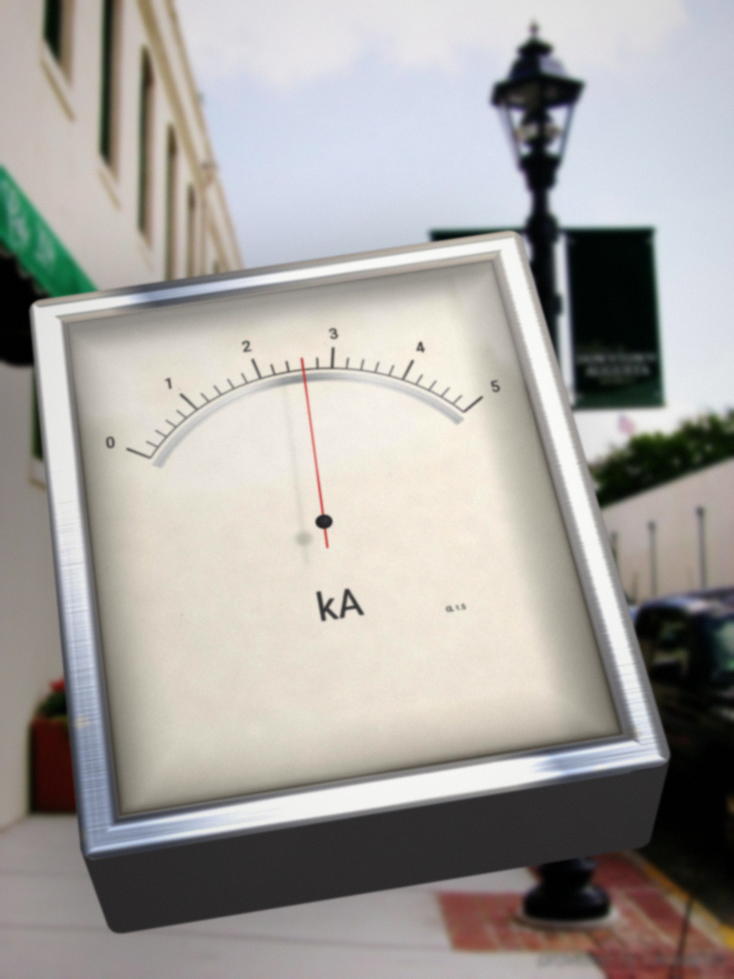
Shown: 2.6 (kA)
